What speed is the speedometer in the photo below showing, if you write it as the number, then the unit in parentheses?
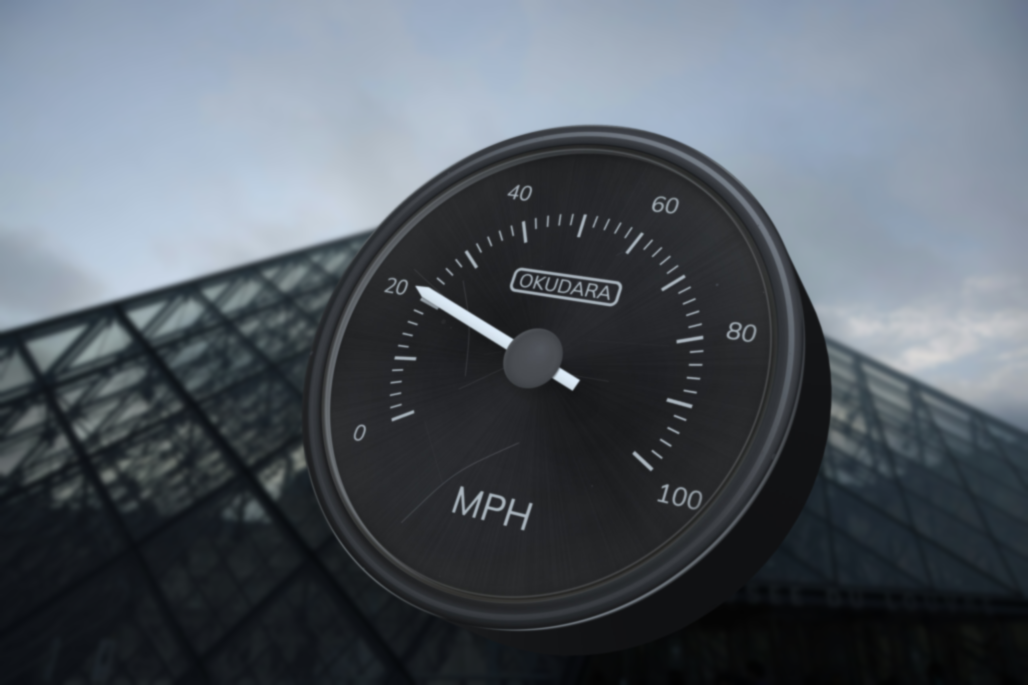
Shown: 21 (mph)
